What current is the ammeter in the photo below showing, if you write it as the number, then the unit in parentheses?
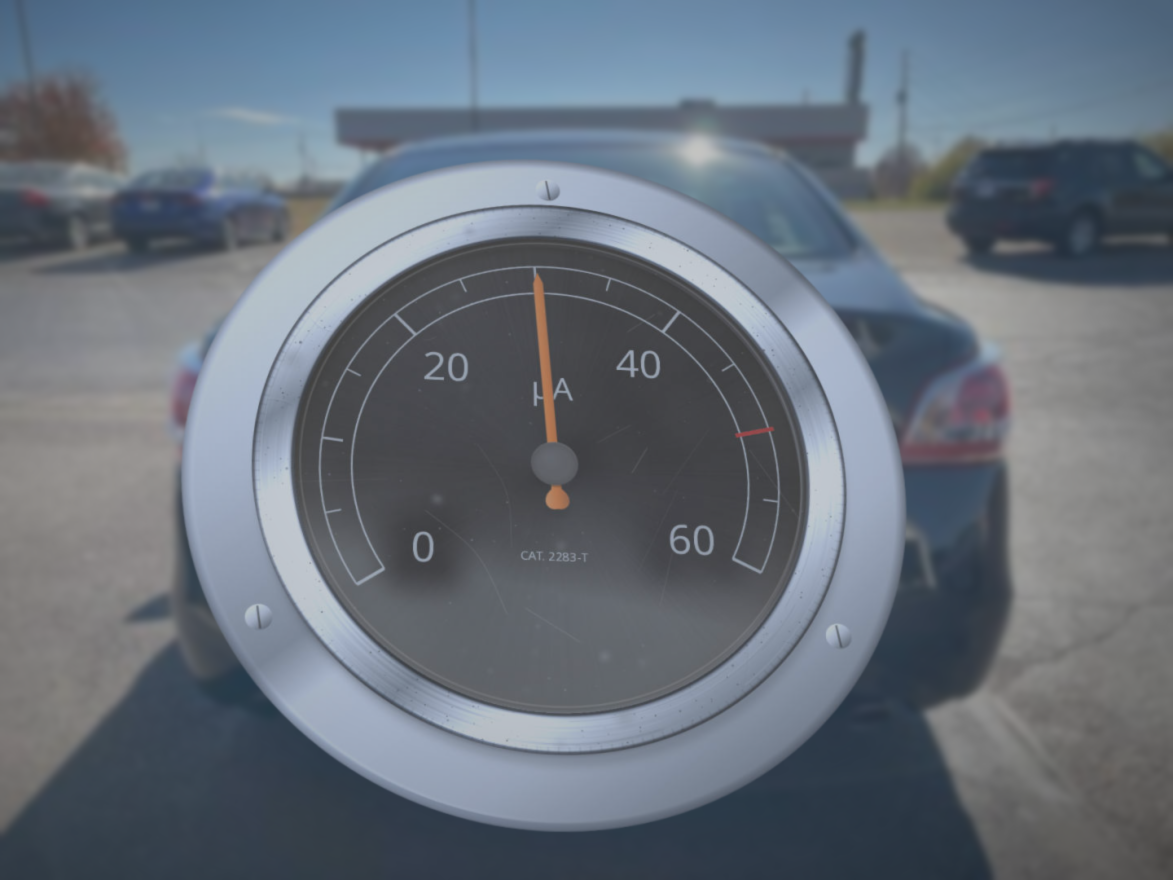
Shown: 30 (µA)
